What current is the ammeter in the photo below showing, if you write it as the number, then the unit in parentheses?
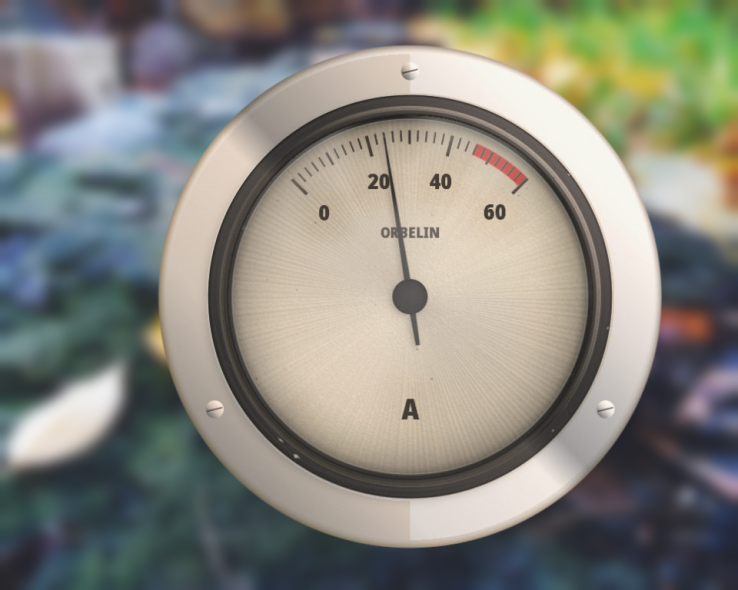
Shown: 24 (A)
